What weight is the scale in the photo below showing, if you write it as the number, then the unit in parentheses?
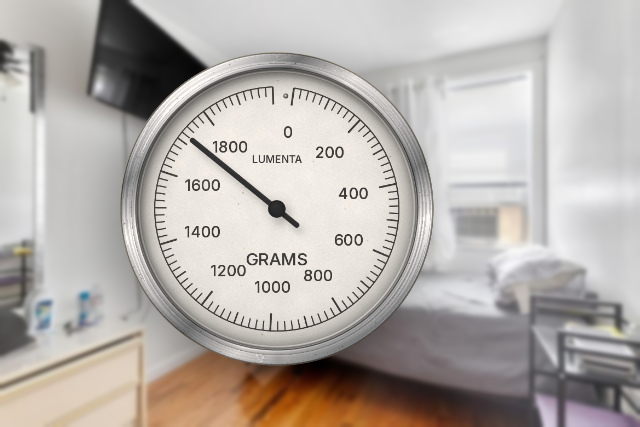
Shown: 1720 (g)
